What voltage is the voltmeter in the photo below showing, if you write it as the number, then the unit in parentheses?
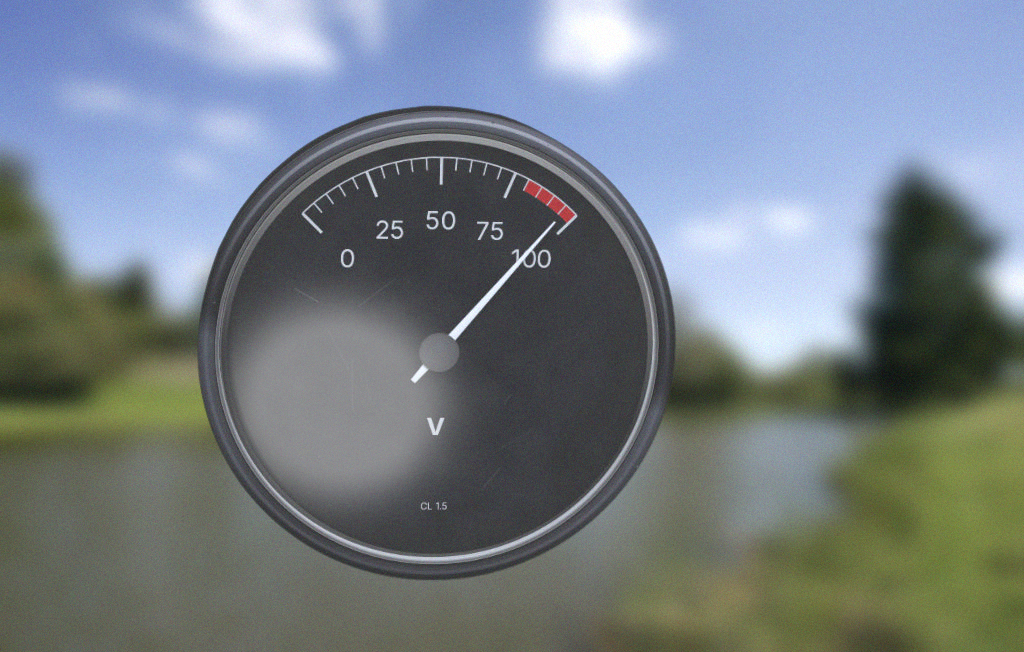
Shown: 95 (V)
